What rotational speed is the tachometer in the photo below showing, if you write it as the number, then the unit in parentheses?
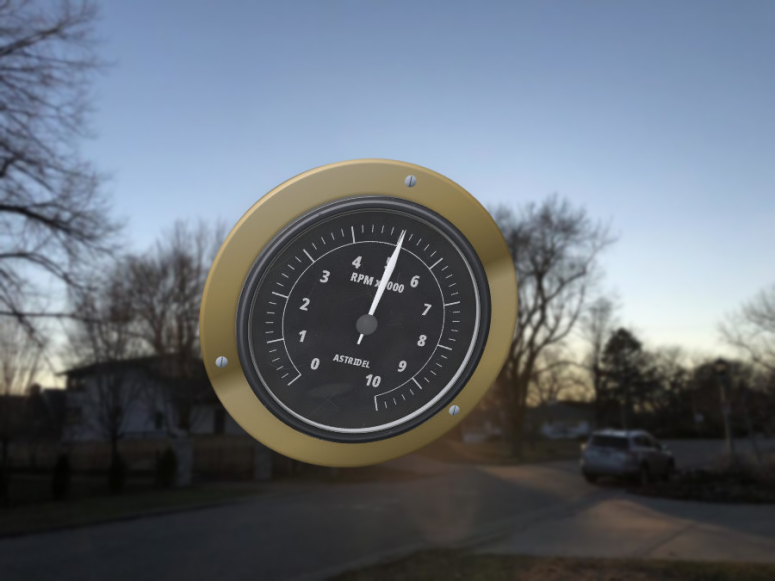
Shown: 5000 (rpm)
